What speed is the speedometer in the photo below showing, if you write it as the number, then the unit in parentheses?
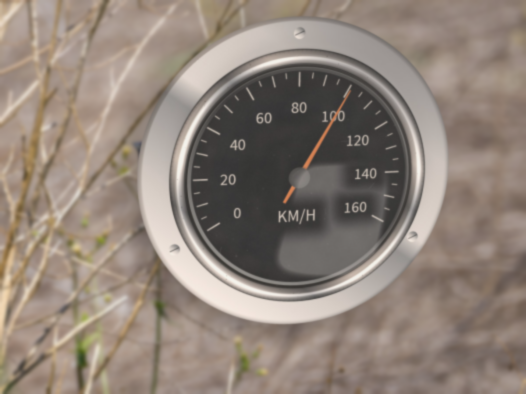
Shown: 100 (km/h)
